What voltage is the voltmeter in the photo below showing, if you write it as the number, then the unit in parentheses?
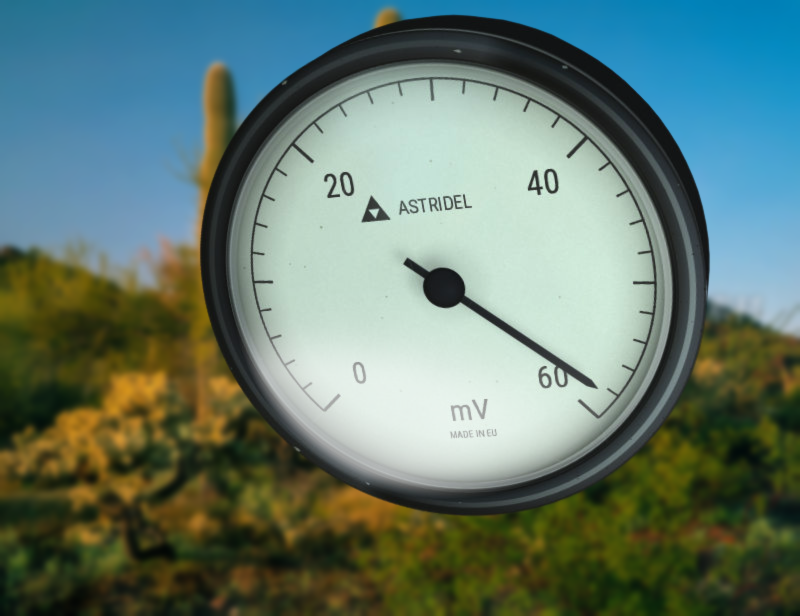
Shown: 58 (mV)
